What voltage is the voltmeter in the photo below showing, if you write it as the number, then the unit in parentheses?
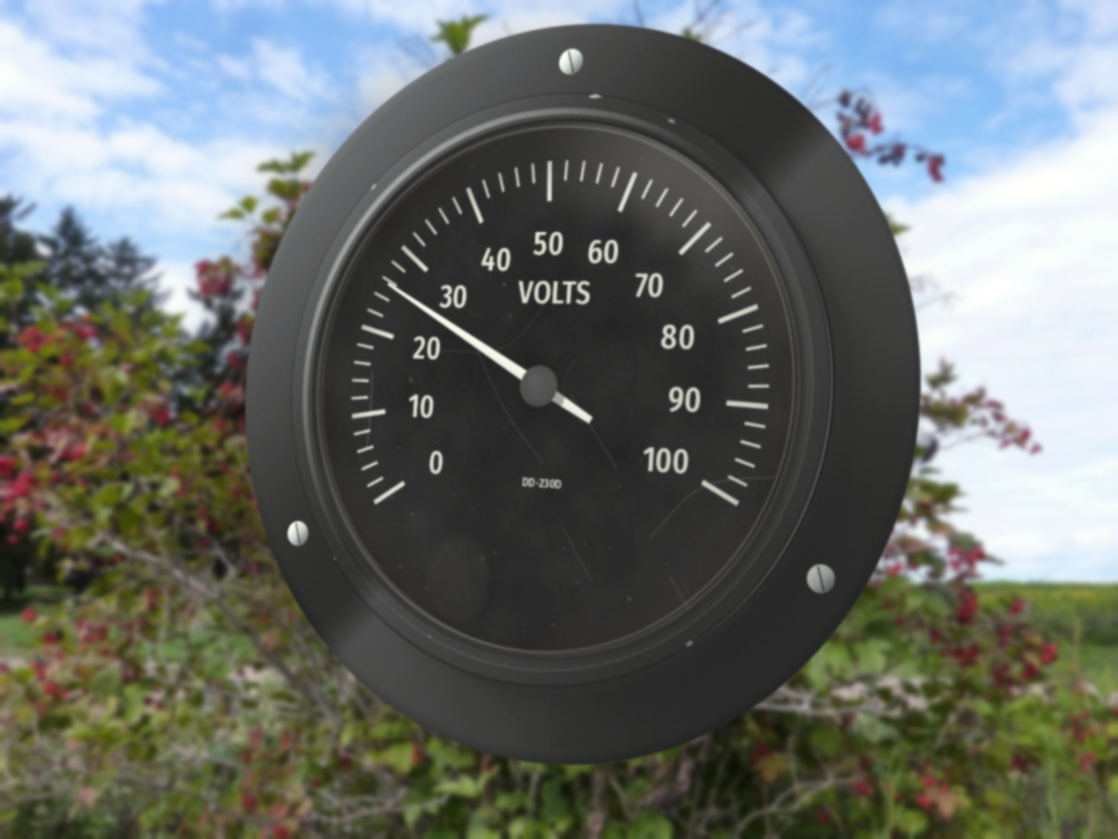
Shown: 26 (V)
